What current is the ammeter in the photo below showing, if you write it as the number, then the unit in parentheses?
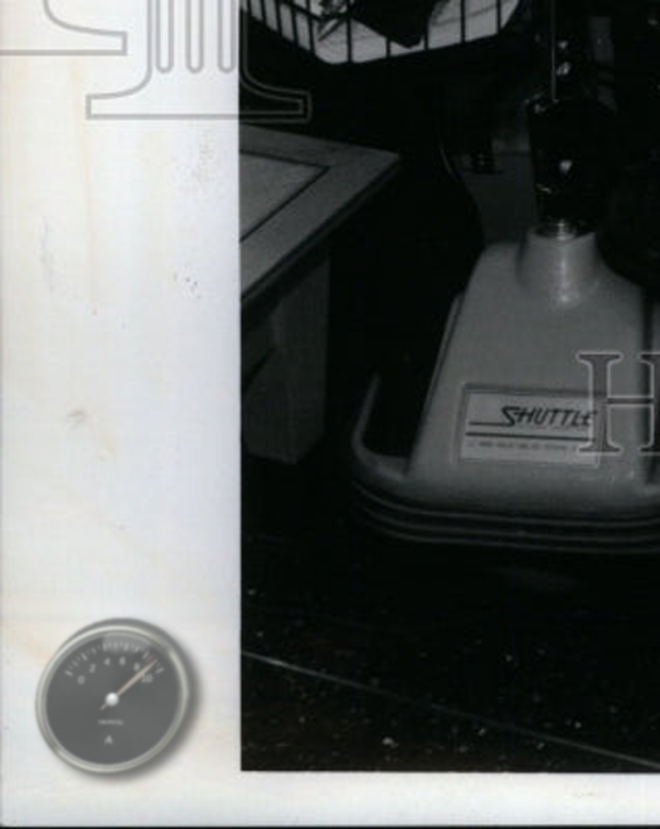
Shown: 9 (A)
